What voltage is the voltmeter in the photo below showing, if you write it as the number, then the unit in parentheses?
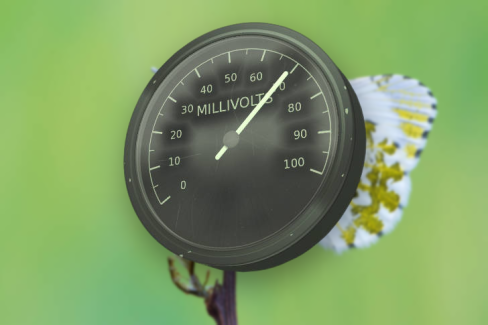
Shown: 70 (mV)
